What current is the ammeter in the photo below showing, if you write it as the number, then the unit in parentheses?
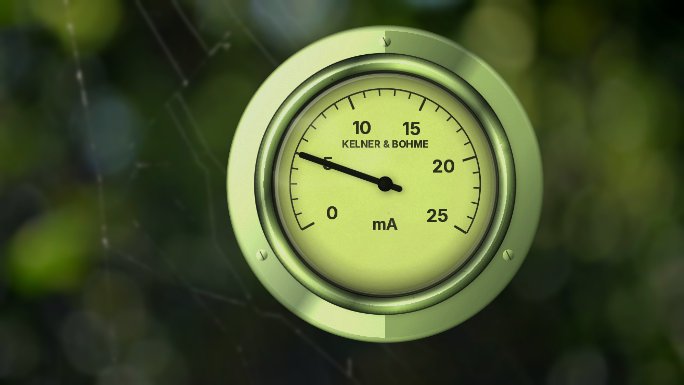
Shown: 5 (mA)
